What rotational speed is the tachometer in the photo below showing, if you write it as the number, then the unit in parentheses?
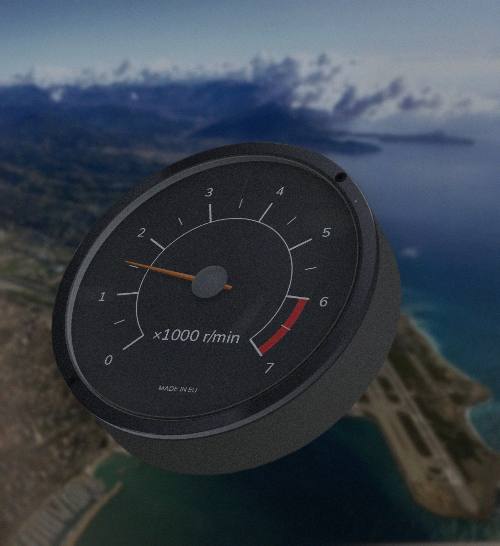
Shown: 1500 (rpm)
